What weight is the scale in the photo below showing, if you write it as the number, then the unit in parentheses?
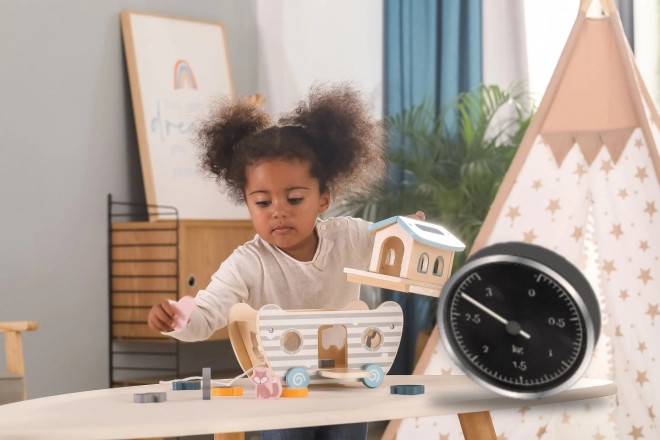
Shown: 2.75 (kg)
